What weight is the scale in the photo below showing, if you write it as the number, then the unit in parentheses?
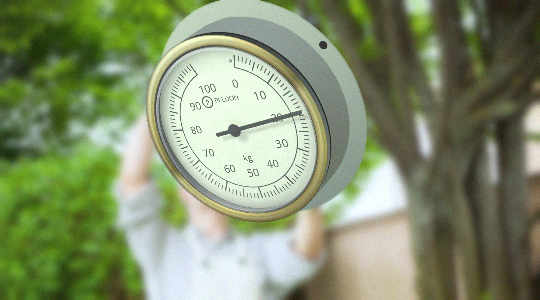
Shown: 20 (kg)
